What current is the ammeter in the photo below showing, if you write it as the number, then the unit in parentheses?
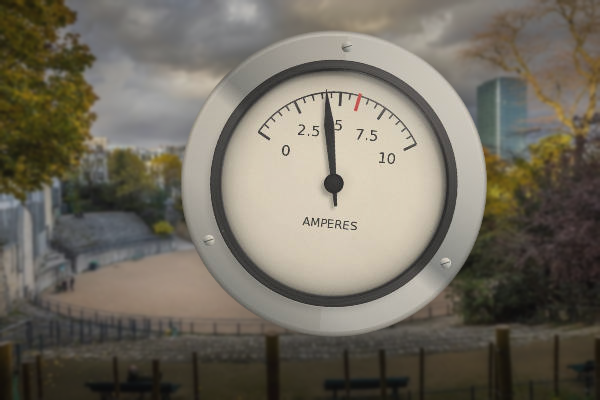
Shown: 4.25 (A)
